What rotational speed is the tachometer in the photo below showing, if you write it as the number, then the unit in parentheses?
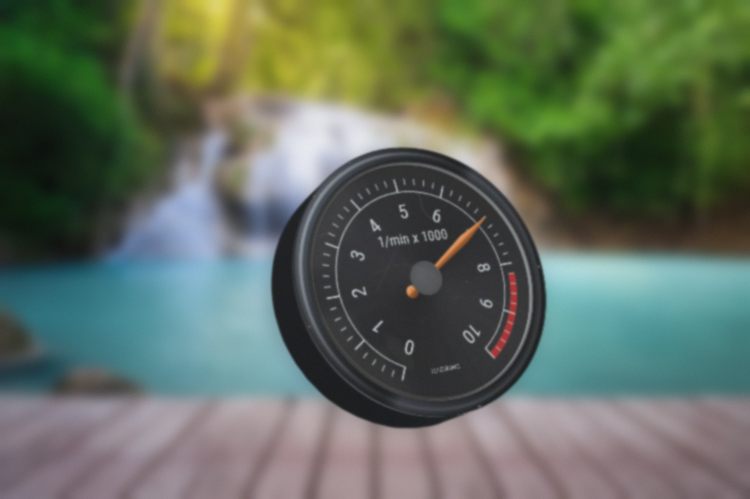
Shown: 7000 (rpm)
